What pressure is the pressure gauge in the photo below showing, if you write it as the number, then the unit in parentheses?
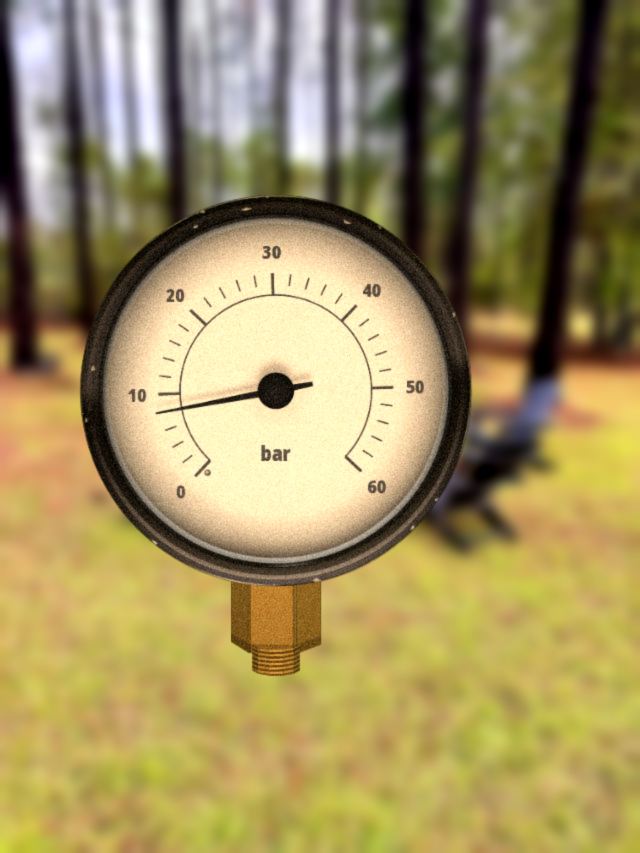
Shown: 8 (bar)
